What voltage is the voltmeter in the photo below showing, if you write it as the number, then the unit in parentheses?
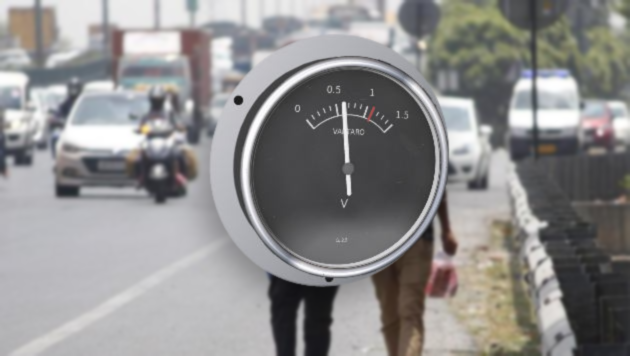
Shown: 0.6 (V)
